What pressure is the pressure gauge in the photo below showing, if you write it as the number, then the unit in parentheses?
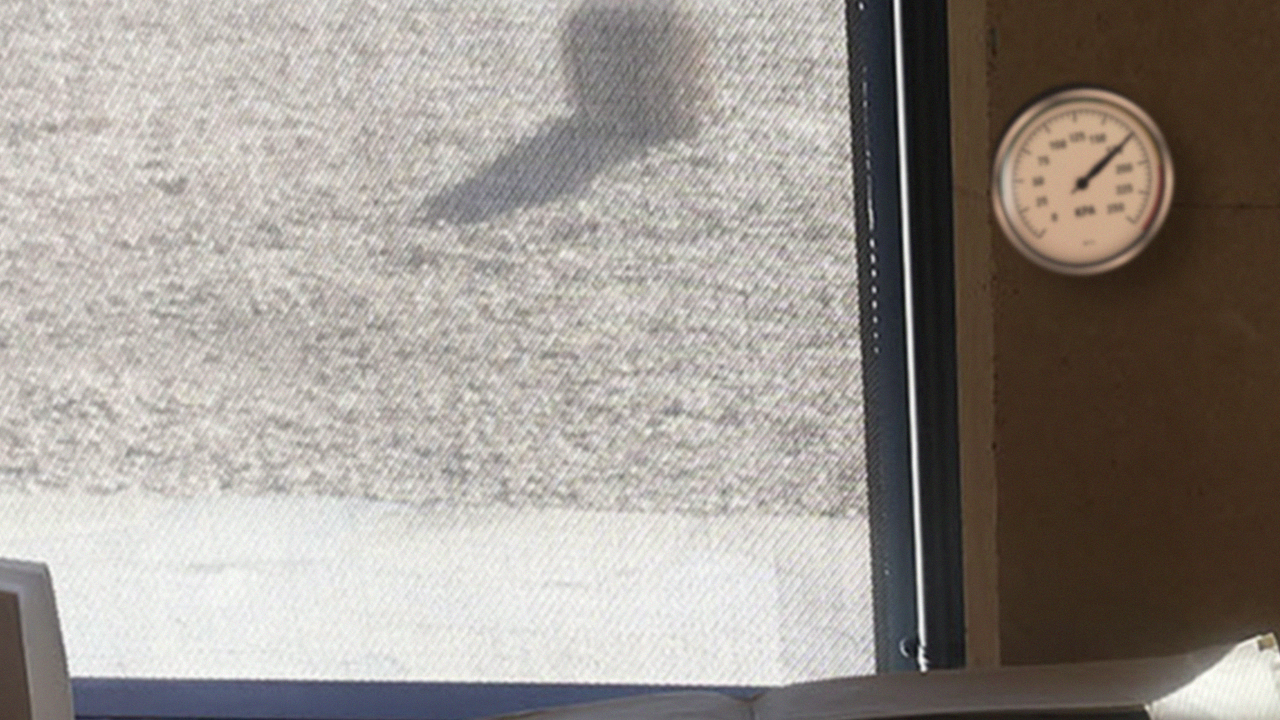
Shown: 175 (kPa)
